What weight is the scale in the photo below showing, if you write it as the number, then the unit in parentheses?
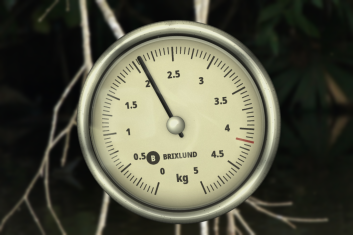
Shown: 2.1 (kg)
